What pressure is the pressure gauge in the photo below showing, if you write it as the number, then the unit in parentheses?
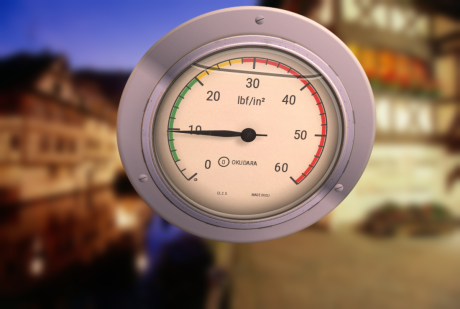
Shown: 10 (psi)
